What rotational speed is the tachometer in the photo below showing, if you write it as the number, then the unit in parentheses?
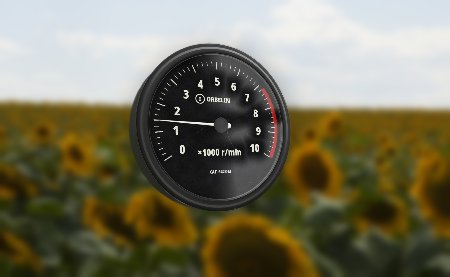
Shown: 1400 (rpm)
